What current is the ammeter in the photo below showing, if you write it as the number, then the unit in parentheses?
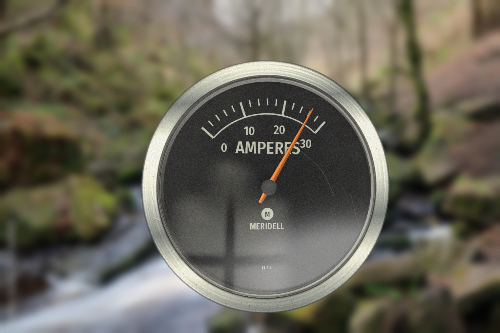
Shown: 26 (A)
